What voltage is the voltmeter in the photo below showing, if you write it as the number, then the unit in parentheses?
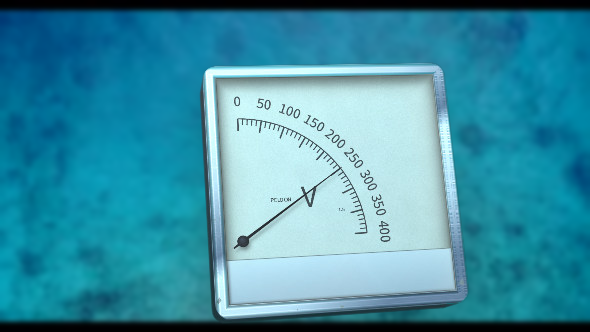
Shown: 250 (V)
